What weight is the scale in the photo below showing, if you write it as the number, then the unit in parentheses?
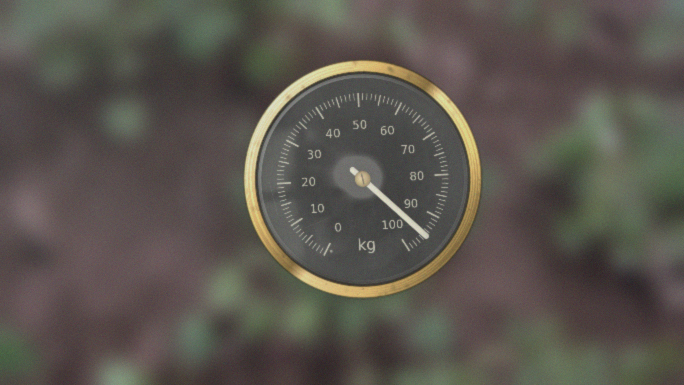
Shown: 95 (kg)
